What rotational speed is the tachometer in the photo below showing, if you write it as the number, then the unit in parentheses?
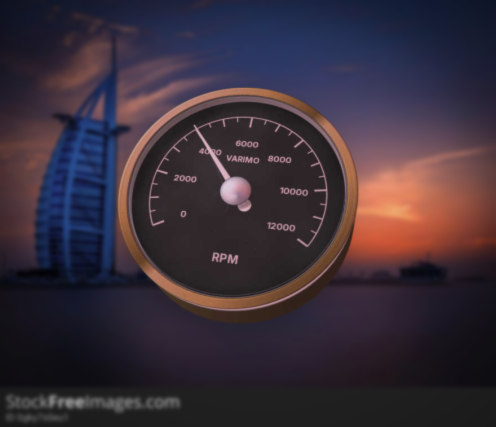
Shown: 4000 (rpm)
